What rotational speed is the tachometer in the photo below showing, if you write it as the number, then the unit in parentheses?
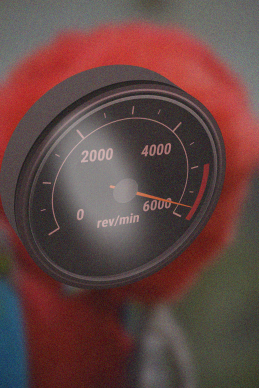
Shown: 5750 (rpm)
